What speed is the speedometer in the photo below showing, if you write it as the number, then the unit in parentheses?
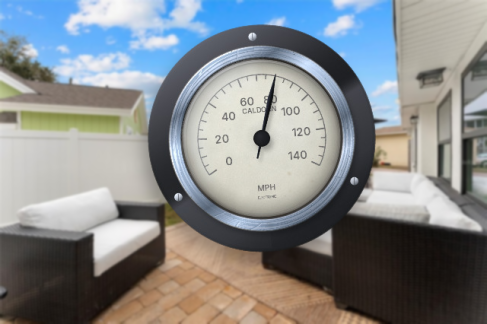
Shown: 80 (mph)
